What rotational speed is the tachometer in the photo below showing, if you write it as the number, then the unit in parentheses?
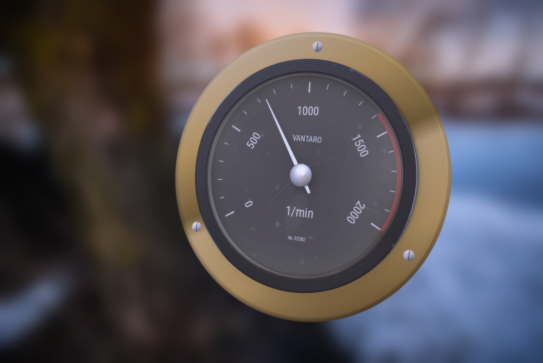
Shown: 750 (rpm)
